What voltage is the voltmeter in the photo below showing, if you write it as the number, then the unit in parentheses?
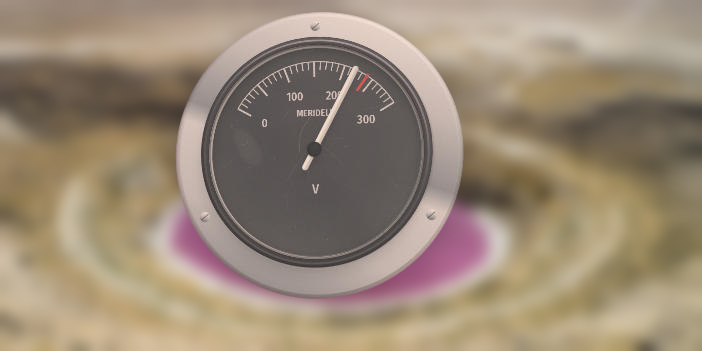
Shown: 220 (V)
